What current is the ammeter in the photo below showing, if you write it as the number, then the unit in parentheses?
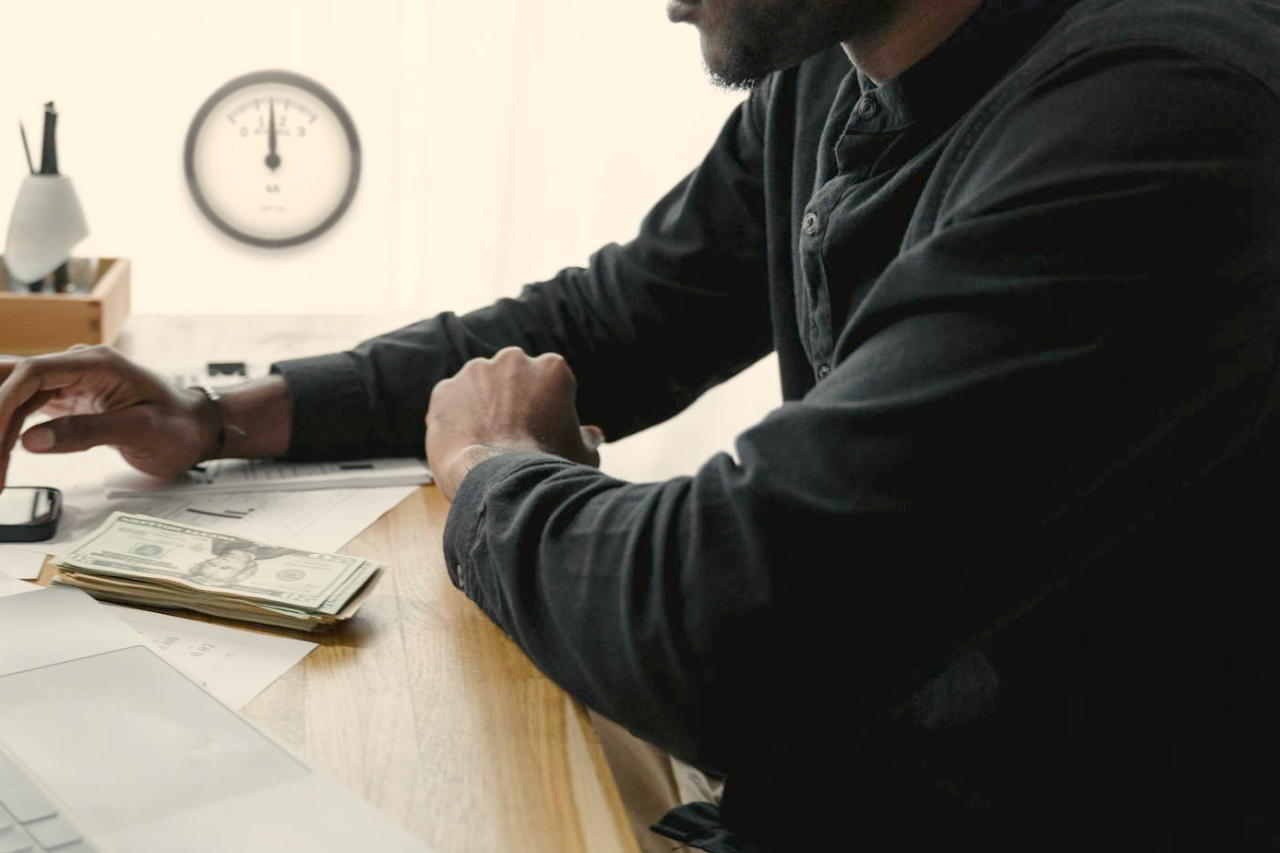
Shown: 1.5 (kA)
